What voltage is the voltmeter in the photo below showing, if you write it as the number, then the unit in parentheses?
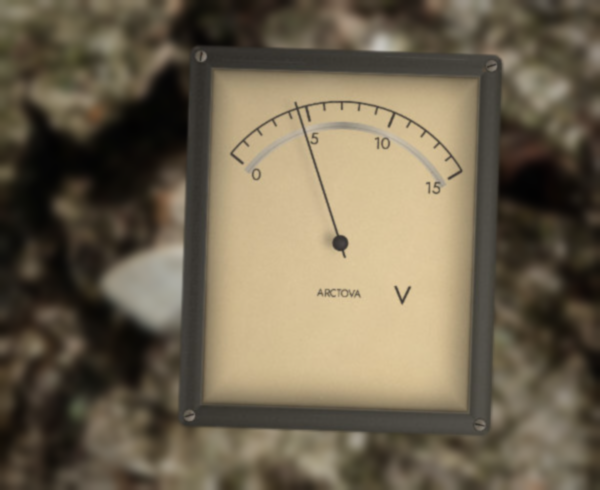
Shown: 4.5 (V)
